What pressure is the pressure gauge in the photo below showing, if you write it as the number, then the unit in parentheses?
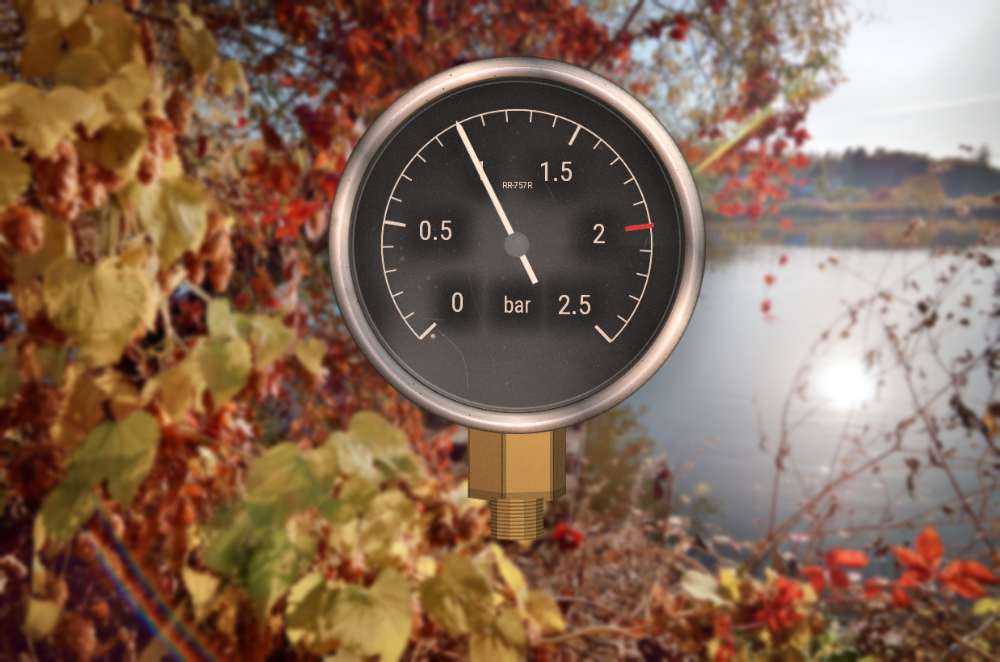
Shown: 1 (bar)
